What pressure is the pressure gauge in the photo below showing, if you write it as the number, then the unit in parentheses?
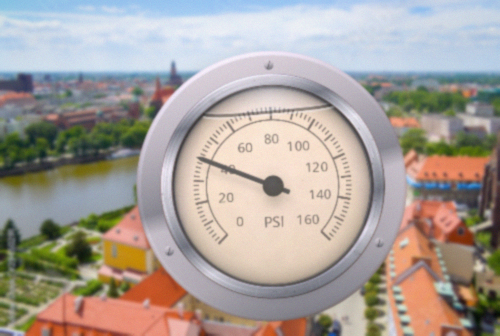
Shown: 40 (psi)
